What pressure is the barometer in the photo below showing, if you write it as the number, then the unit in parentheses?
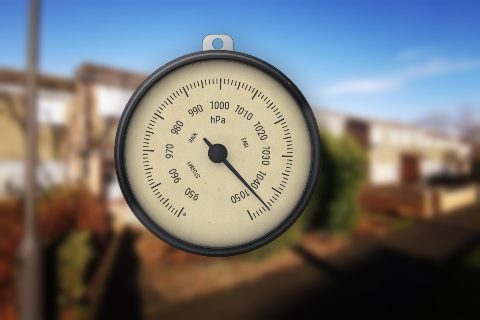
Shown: 1045 (hPa)
